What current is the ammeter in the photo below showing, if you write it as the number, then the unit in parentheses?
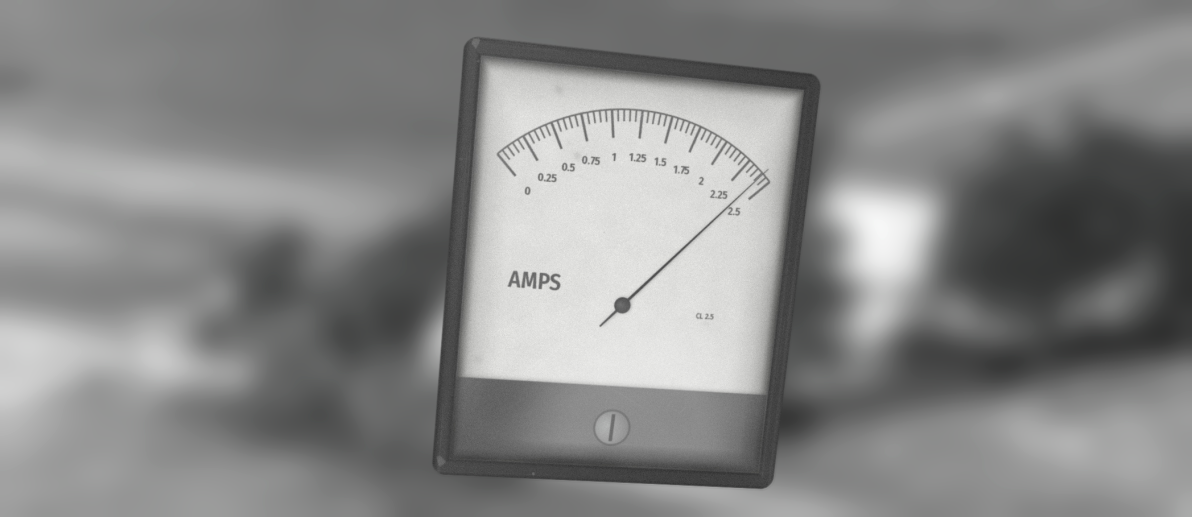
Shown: 2.4 (A)
